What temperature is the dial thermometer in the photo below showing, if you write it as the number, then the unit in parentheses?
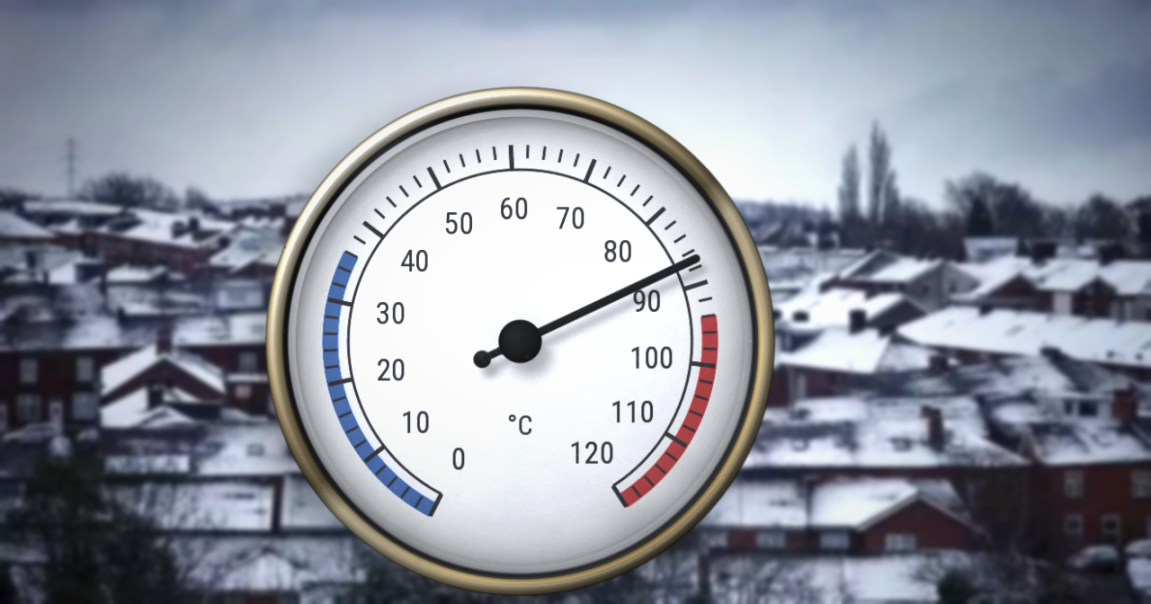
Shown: 87 (°C)
